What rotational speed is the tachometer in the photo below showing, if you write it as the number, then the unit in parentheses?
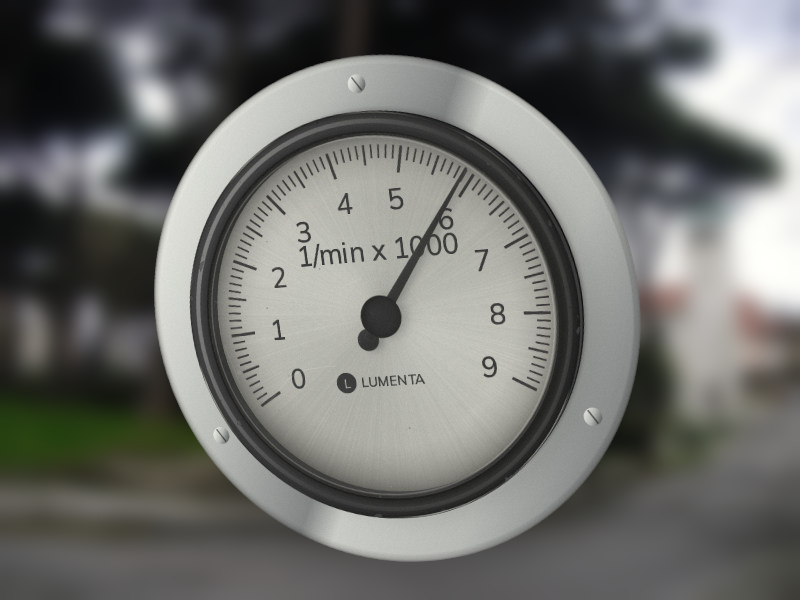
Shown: 5900 (rpm)
